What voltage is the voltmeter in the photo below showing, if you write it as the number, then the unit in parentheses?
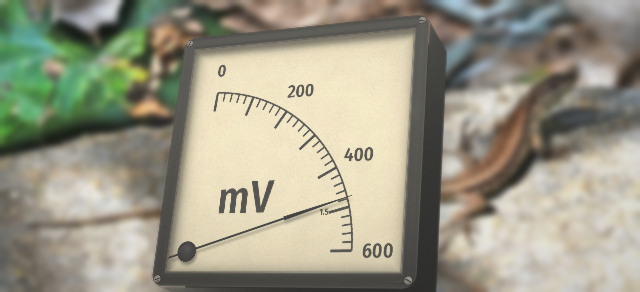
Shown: 480 (mV)
